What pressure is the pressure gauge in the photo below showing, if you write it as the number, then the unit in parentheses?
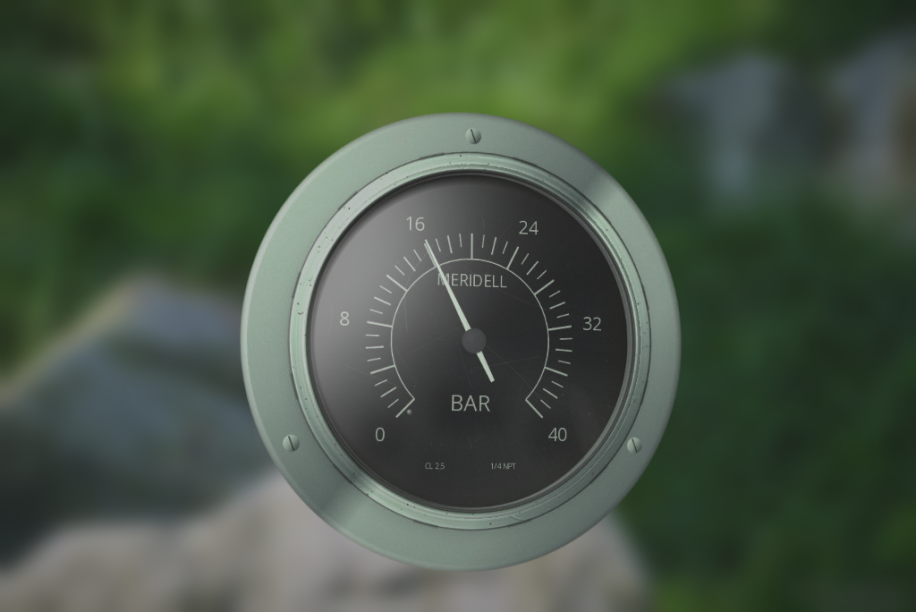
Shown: 16 (bar)
